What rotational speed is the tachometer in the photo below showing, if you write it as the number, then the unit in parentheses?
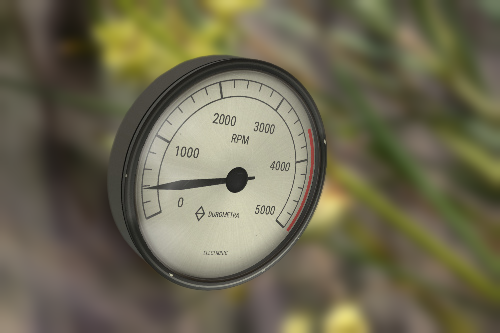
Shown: 400 (rpm)
